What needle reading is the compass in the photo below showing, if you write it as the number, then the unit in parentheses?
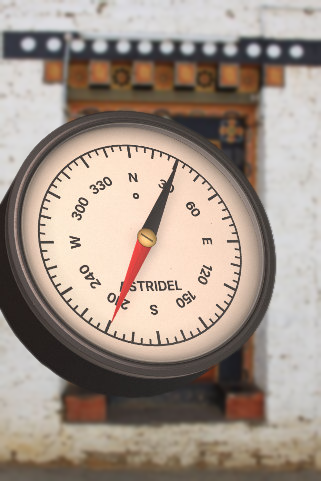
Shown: 210 (°)
